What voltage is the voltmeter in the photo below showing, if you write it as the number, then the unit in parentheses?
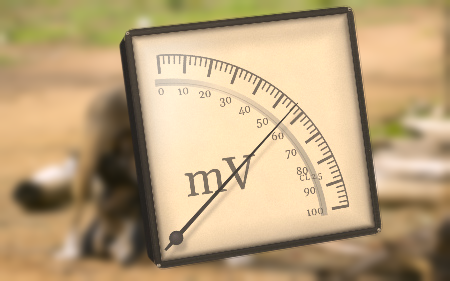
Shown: 56 (mV)
